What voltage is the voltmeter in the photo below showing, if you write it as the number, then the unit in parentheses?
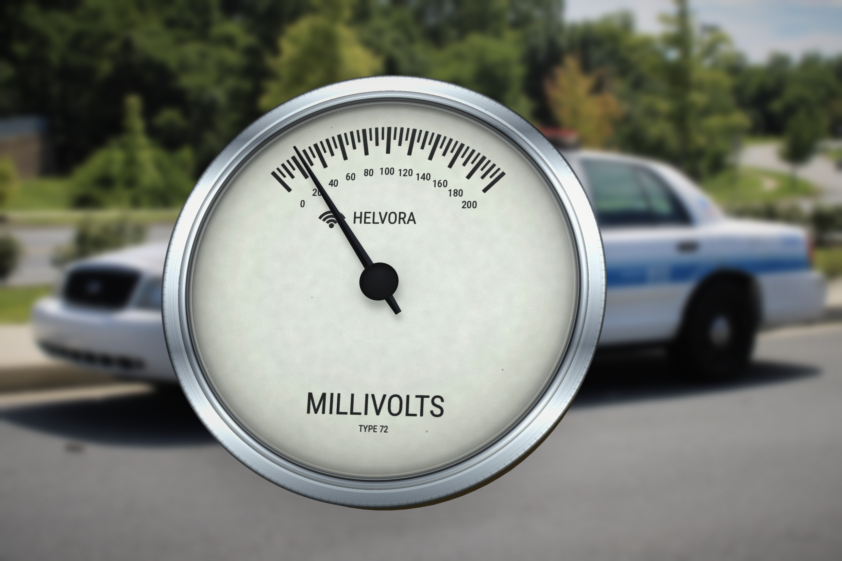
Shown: 25 (mV)
